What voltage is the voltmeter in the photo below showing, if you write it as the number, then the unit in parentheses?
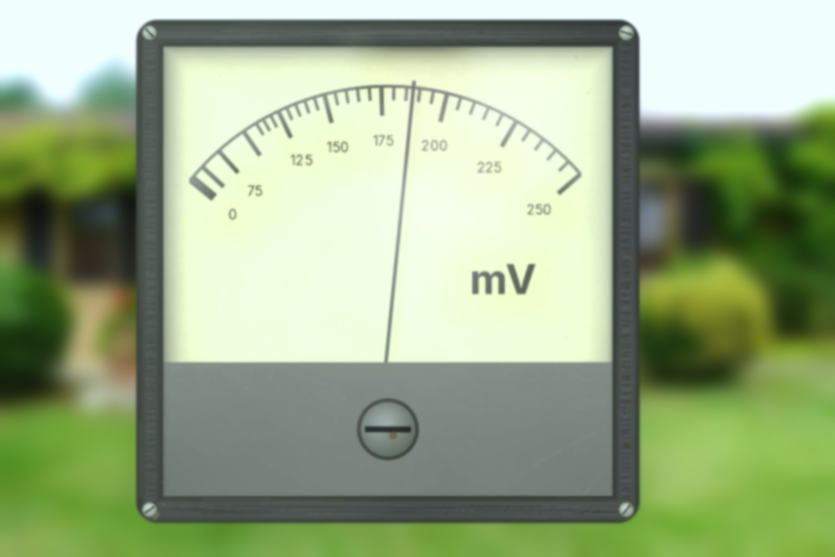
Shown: 187.5 (mV)
